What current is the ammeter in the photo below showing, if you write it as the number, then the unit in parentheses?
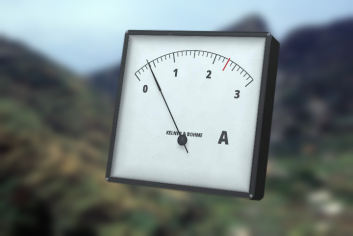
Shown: 0.4 (A)
